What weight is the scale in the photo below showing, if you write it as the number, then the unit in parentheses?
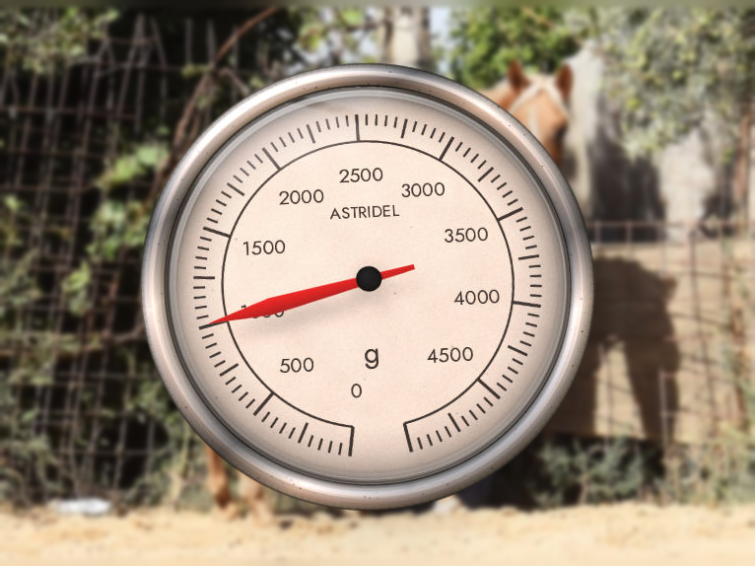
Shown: 1000 (g)
